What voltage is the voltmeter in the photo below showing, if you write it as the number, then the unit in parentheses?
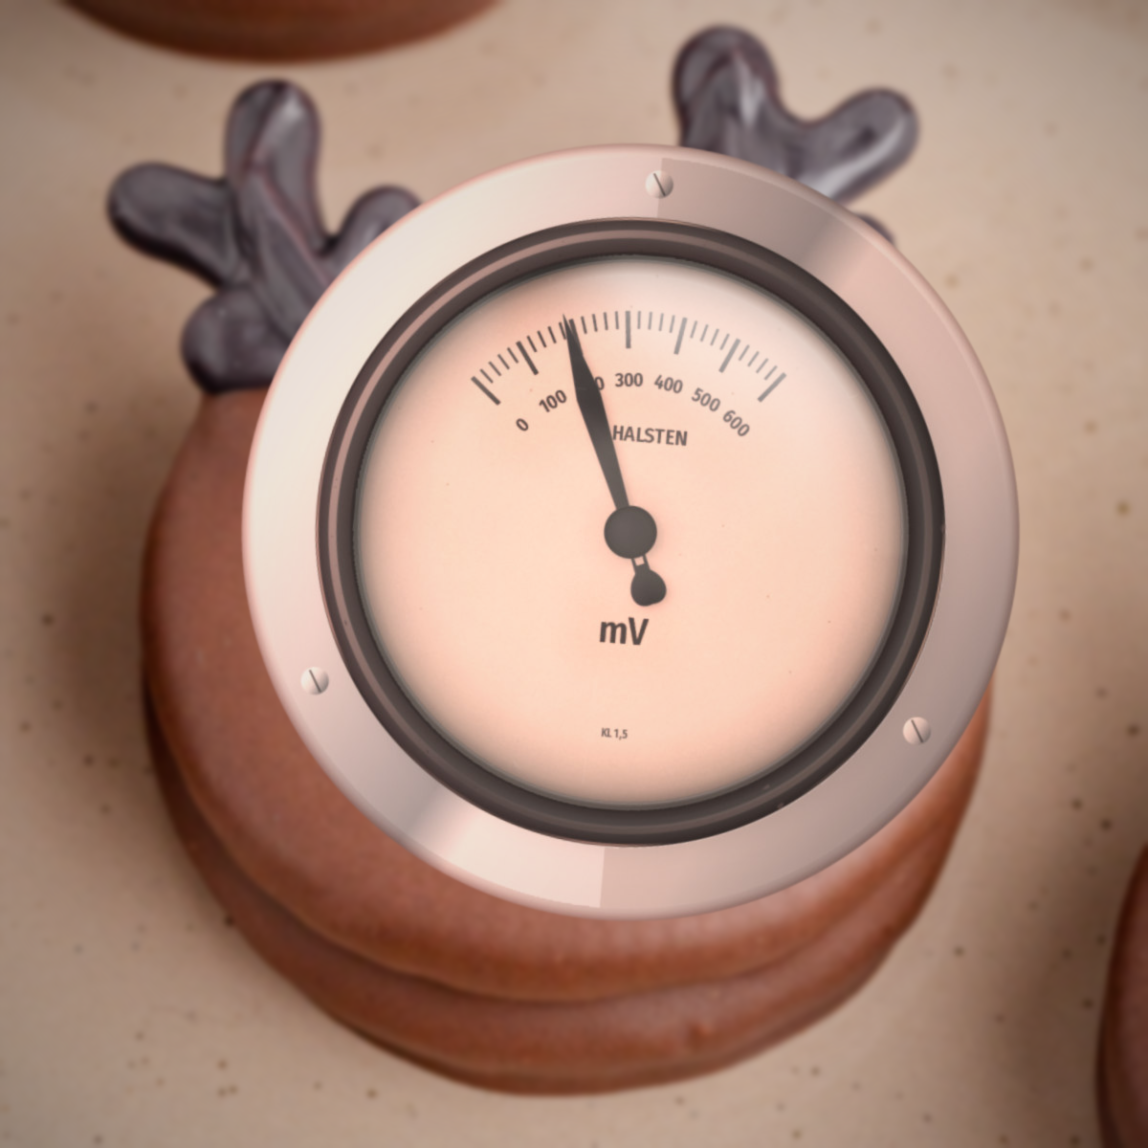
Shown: 190 (mV)
